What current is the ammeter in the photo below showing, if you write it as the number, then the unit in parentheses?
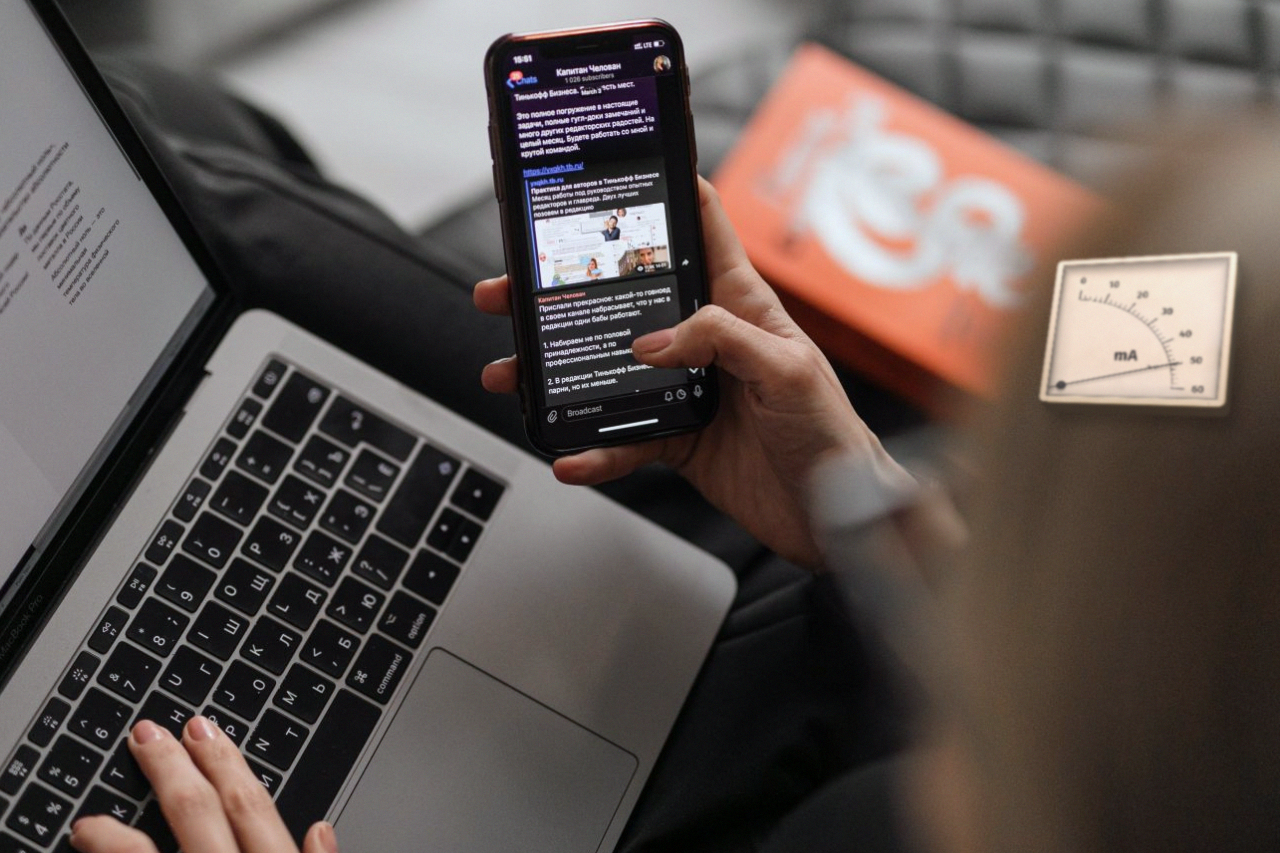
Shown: 50 (mA)
